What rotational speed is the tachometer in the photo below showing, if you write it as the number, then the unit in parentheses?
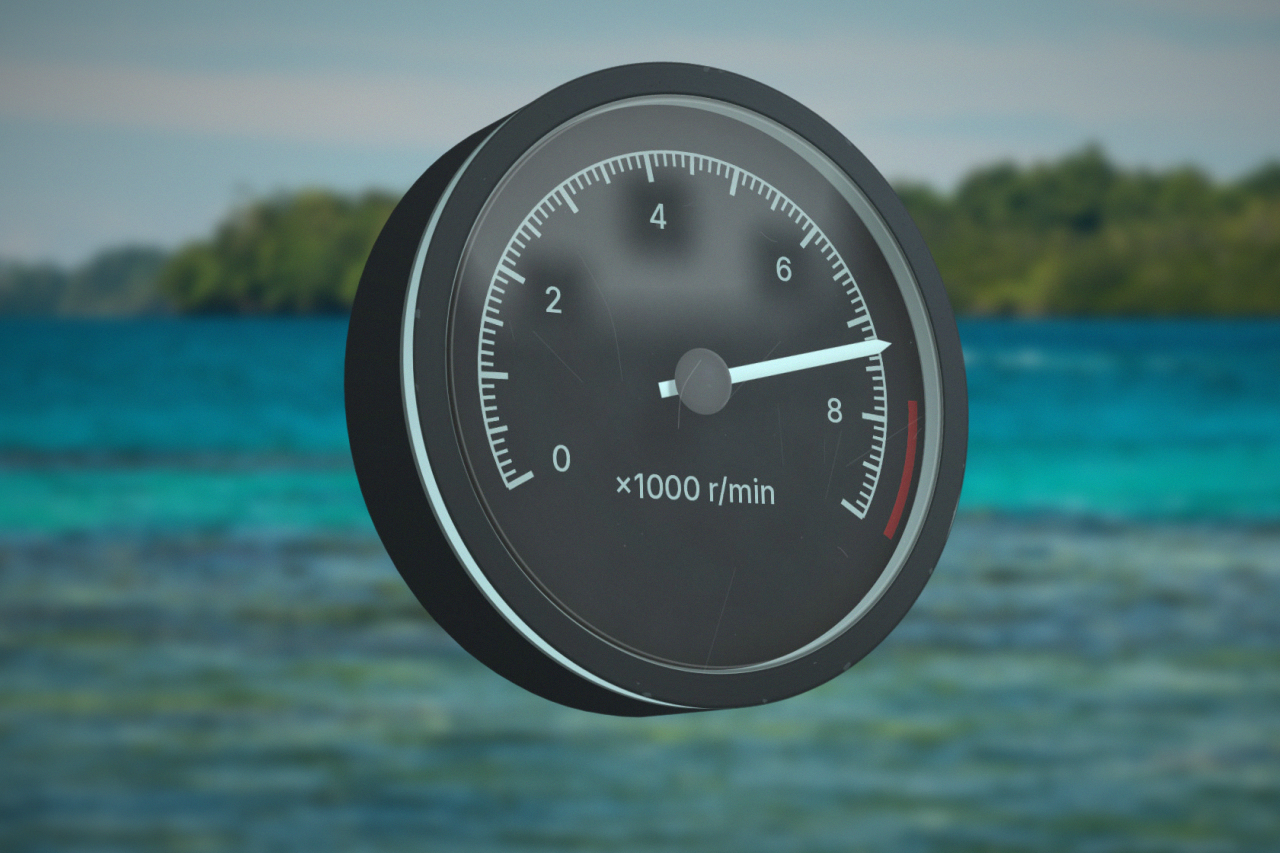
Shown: 7300 (rpm)
